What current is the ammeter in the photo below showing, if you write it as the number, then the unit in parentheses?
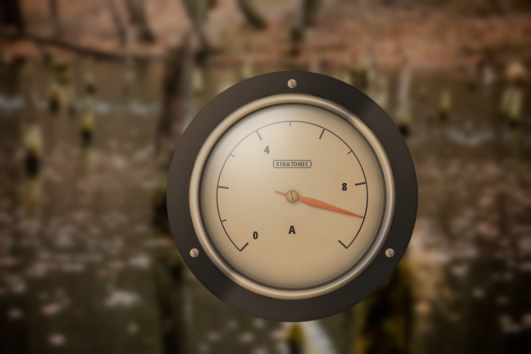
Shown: 9 (A)
